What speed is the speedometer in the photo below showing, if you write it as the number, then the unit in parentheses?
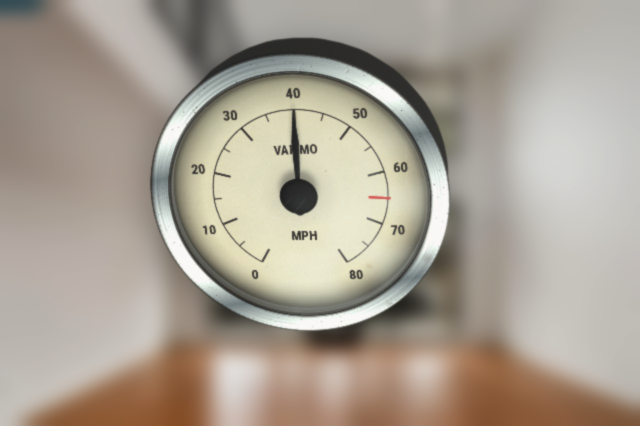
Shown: 40 (mph)
